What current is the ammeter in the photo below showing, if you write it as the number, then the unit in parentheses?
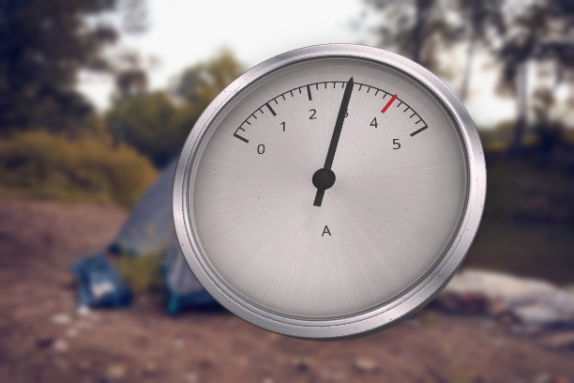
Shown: 3 (A)
